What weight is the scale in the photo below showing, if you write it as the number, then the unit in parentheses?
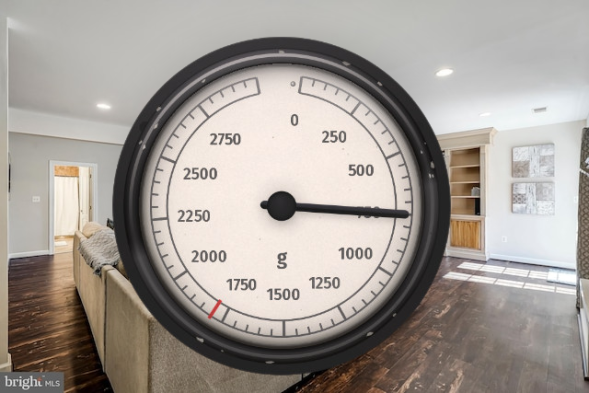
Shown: 750 (g)
